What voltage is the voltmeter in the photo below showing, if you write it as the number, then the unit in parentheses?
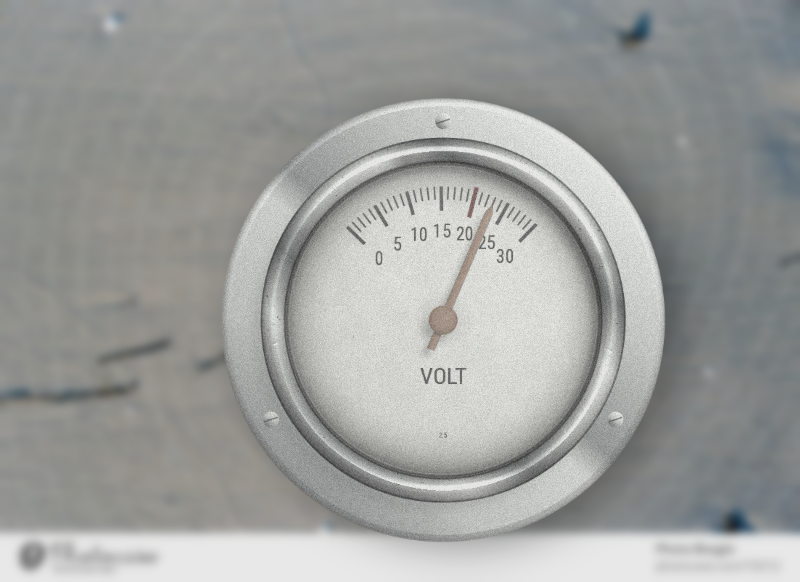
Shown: 23 (V)
